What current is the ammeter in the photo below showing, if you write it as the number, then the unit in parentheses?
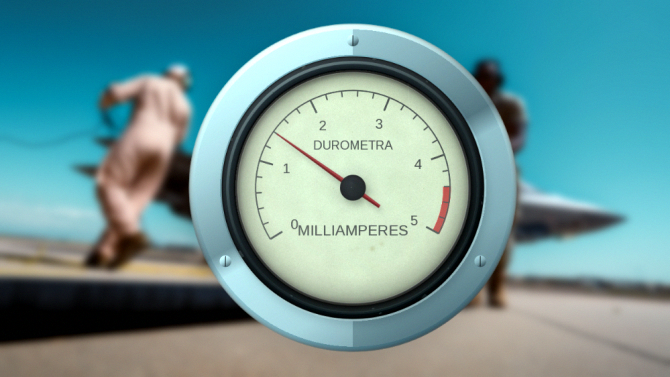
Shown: 1.4 (mA)
